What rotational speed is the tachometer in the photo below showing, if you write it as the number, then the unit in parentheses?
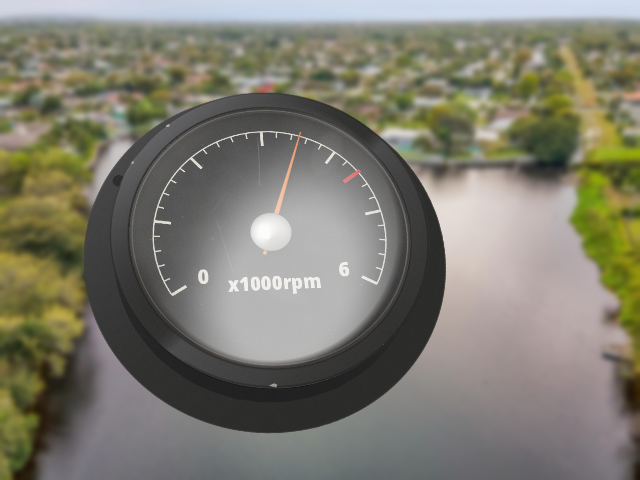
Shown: 3500 (rpm)
